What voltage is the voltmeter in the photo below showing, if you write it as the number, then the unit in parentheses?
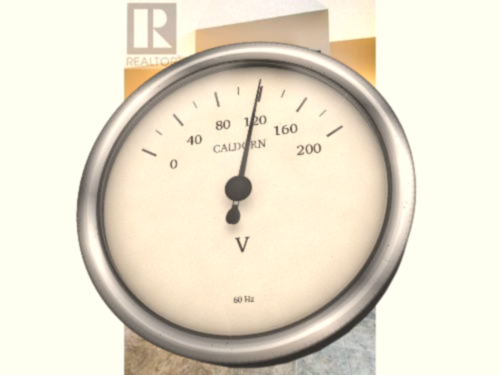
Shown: 120 (V)
